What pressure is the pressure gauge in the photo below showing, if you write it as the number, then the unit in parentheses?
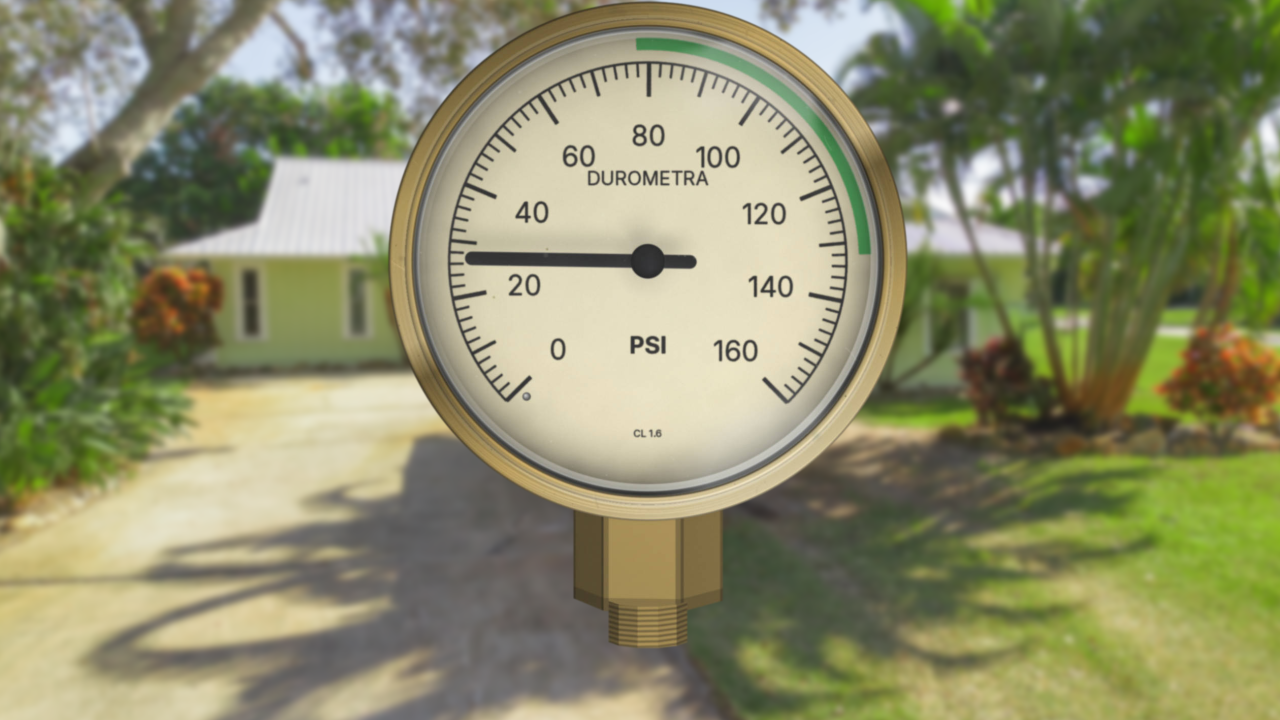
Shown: 27 (psi)
